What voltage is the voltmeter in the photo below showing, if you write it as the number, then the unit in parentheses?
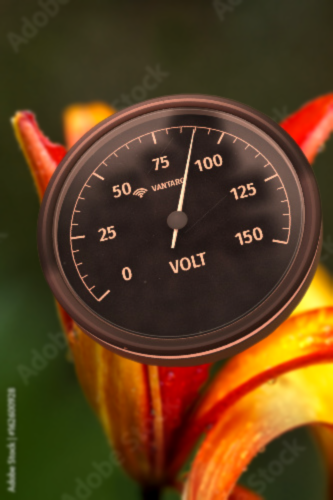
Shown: 90 (V)
